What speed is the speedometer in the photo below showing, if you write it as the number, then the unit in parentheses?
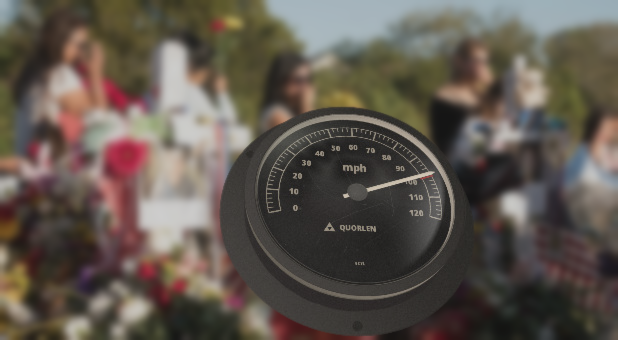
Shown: 100 (mph)
